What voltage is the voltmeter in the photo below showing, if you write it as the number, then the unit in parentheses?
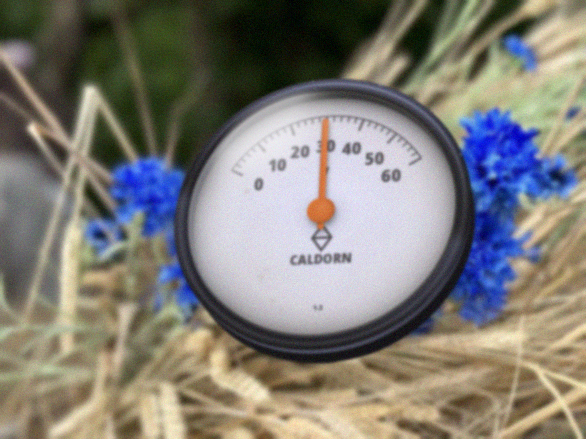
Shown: 30 (V)
